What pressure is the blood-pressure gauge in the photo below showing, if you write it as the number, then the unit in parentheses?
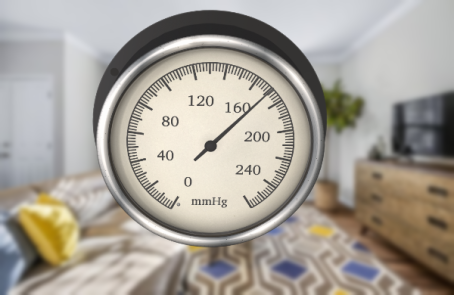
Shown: 170 (mmHg)
